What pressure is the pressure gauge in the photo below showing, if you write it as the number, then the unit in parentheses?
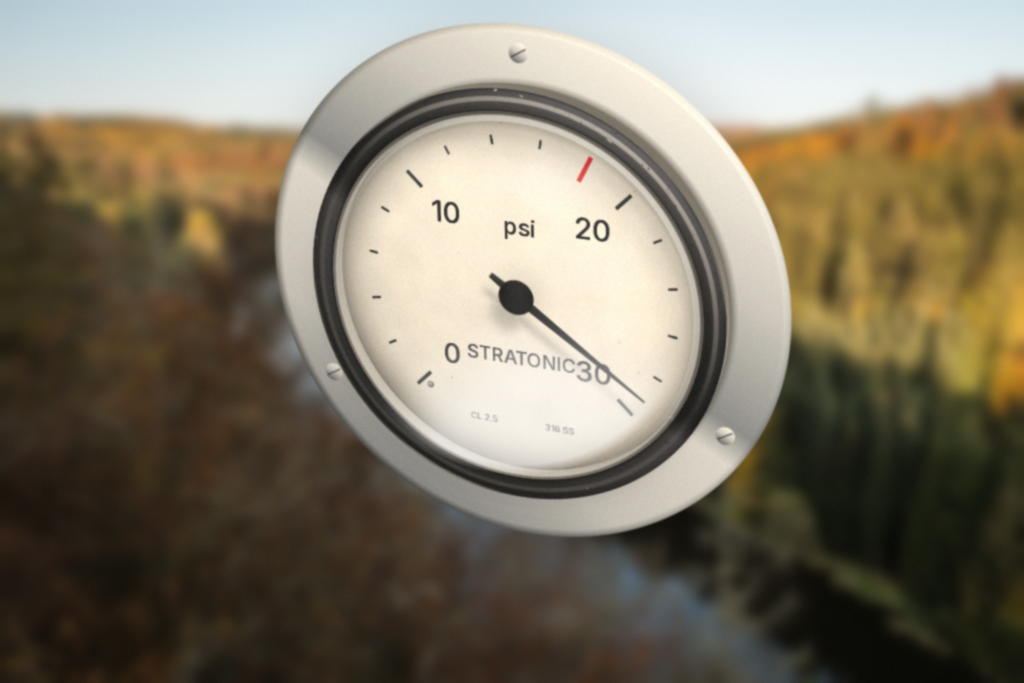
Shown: 29 (psi)
